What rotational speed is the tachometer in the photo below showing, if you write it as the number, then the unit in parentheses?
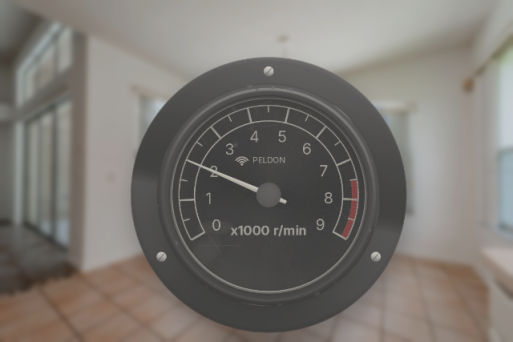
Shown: 2000 (rpm)
